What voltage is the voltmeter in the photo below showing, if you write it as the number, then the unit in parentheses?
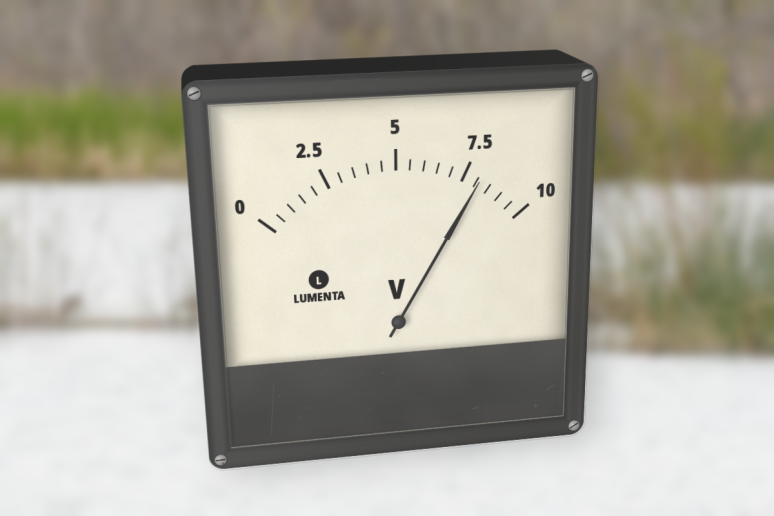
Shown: 8 (V)
